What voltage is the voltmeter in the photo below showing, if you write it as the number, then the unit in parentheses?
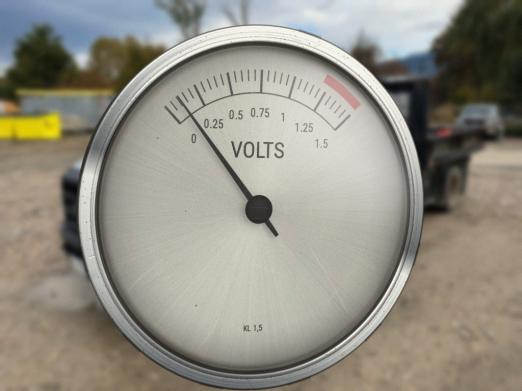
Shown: 0.1 (V)
